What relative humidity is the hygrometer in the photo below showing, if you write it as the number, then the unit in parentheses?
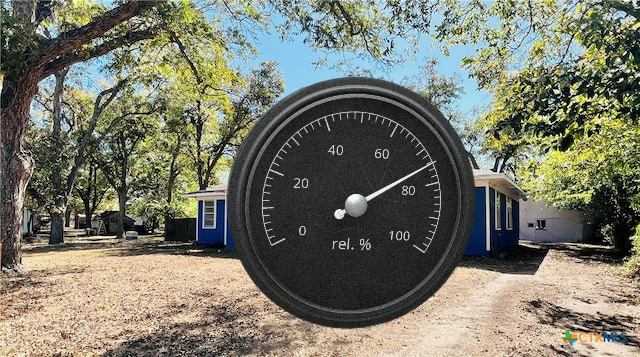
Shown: 74 (%)
